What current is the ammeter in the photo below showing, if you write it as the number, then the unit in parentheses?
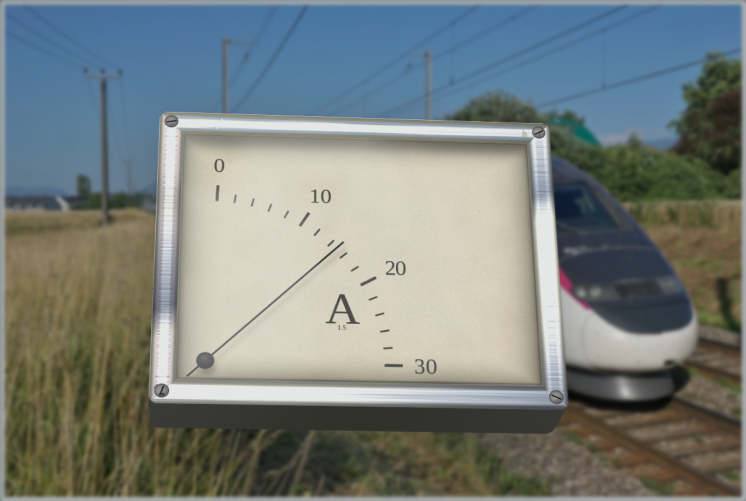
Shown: 15 (A)
